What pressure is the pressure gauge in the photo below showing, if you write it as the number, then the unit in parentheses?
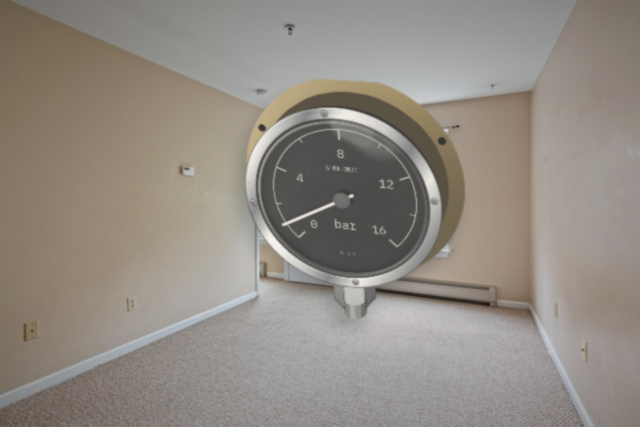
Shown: 1 (bar)
